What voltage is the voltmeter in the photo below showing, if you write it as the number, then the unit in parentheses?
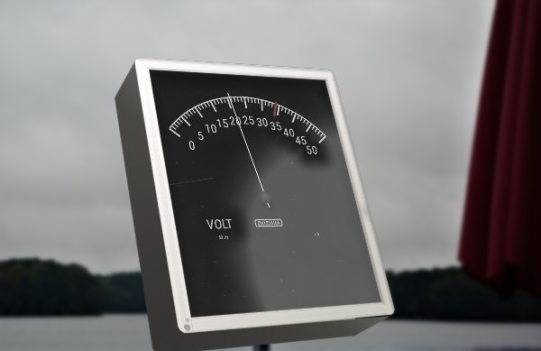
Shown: 20 (V)
